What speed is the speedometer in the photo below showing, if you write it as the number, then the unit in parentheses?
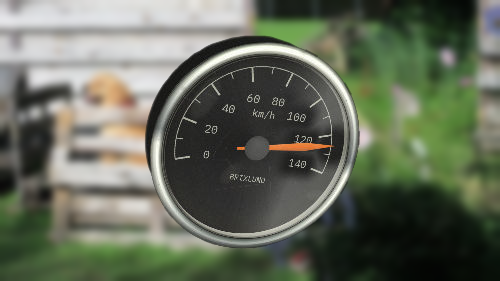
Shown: 125 (km/h)
